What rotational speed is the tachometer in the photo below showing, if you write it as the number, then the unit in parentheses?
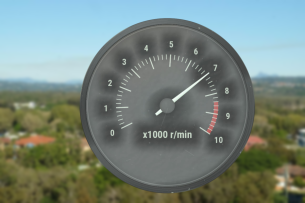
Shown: 7000 (rpm)
